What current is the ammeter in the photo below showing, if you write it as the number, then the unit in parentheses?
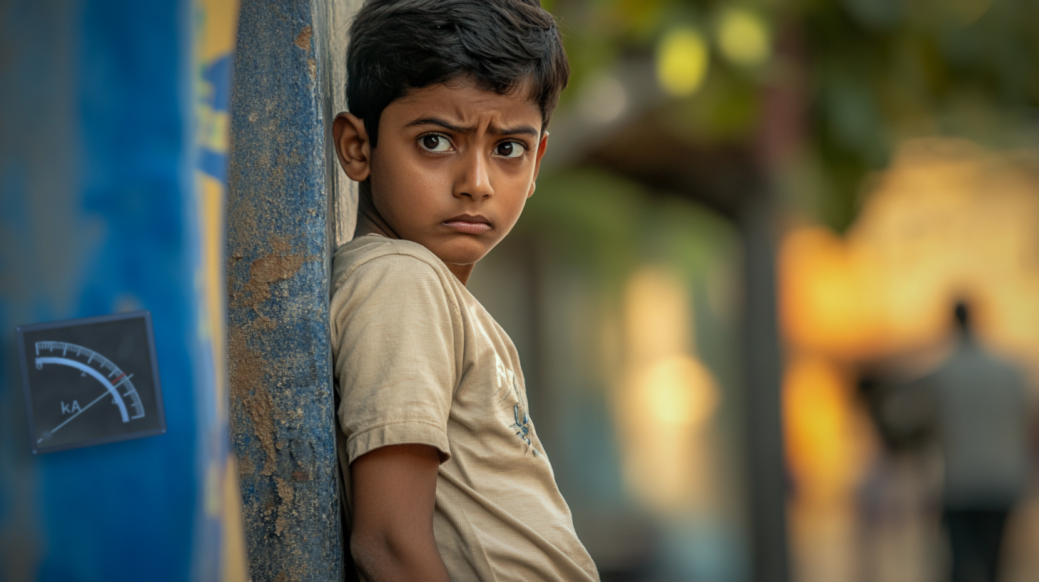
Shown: 3.5 (kA)
